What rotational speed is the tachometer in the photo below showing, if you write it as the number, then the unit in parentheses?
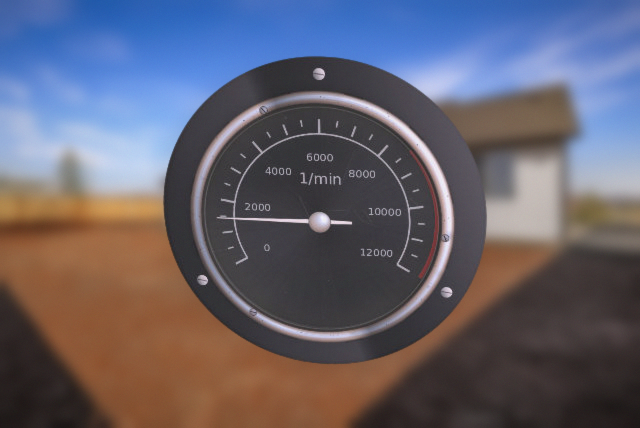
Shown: 1500 (rpm)
